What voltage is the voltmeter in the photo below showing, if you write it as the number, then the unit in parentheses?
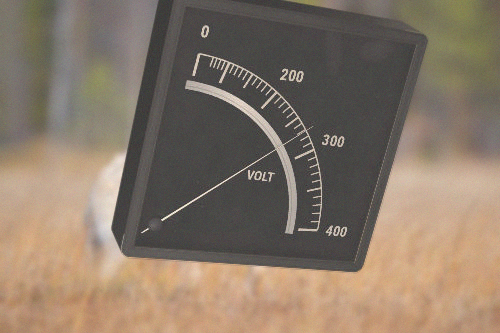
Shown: 270 (V)
